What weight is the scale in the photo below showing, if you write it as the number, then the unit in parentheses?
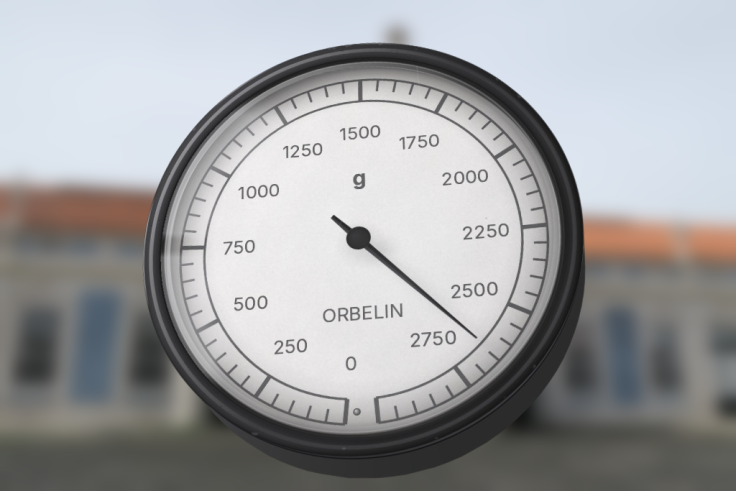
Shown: 2650 (g)
